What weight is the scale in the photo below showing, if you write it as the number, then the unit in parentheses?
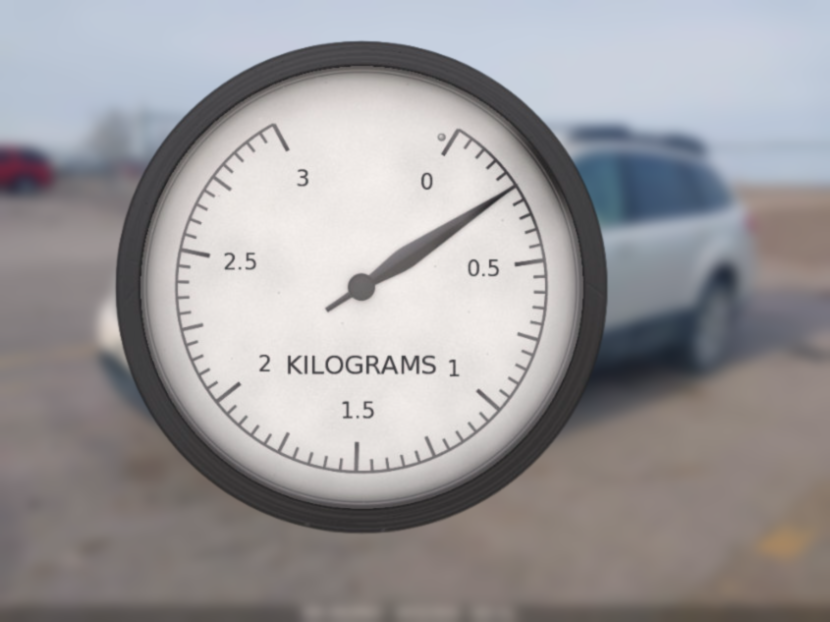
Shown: 0.25 (kg)
